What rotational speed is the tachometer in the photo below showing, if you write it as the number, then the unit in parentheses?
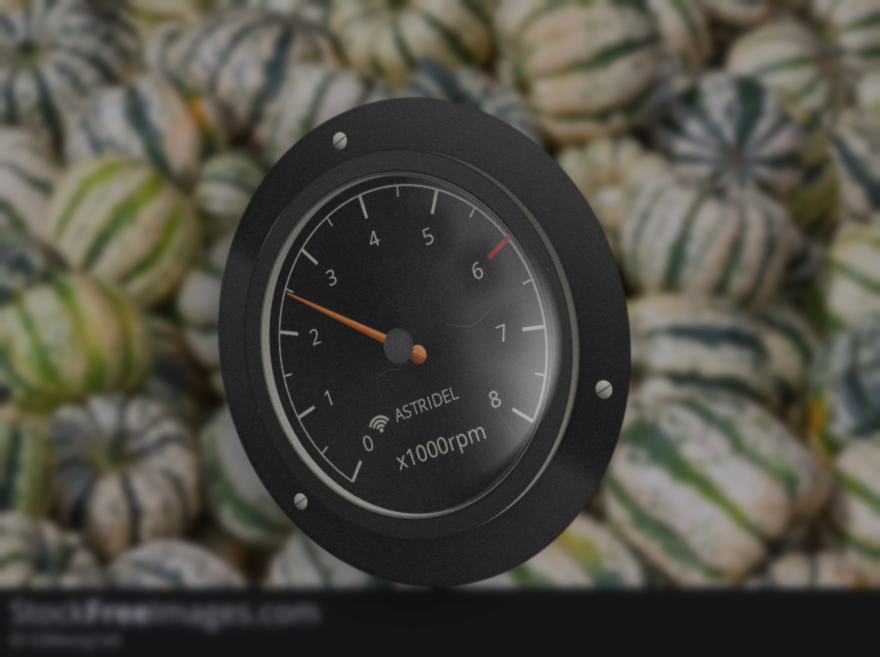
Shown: 2500 (rpm)
